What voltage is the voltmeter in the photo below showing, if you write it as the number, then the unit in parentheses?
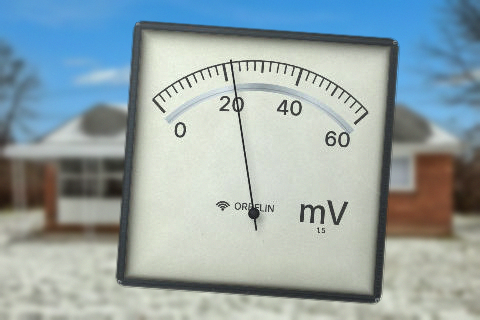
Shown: 22 (mV)
